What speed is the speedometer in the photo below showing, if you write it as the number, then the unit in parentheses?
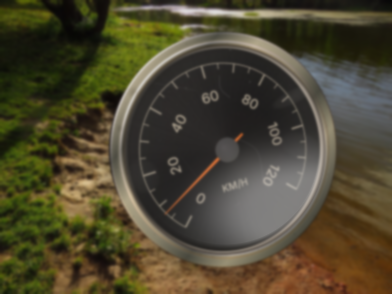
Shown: 7.5 (km/h)
